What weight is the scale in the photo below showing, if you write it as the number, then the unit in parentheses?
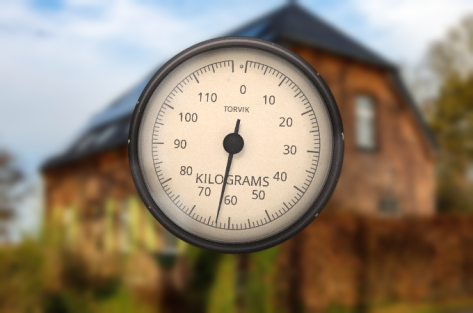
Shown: 63 (kg)
